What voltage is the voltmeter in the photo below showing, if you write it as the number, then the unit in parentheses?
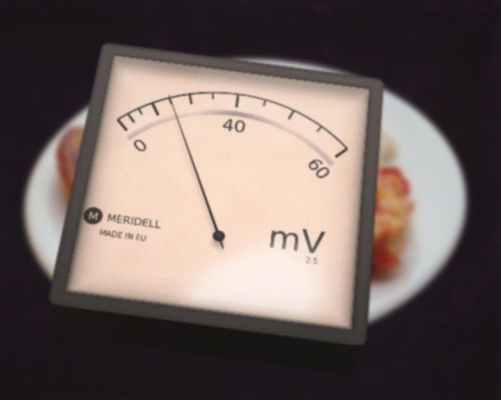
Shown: 25 (mV)
